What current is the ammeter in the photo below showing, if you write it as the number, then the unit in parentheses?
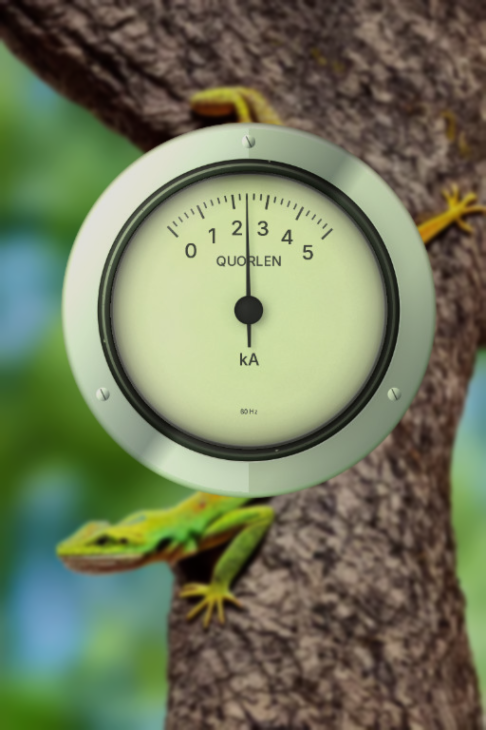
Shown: 2.4 (kA)
